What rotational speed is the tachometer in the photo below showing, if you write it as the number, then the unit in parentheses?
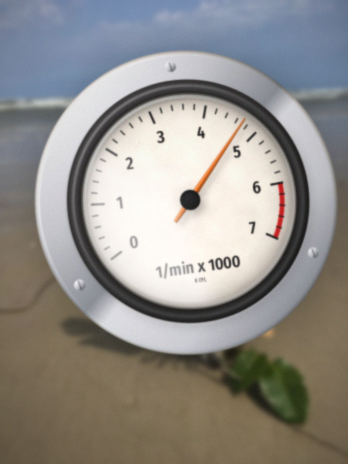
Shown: 4700 (rpm)
